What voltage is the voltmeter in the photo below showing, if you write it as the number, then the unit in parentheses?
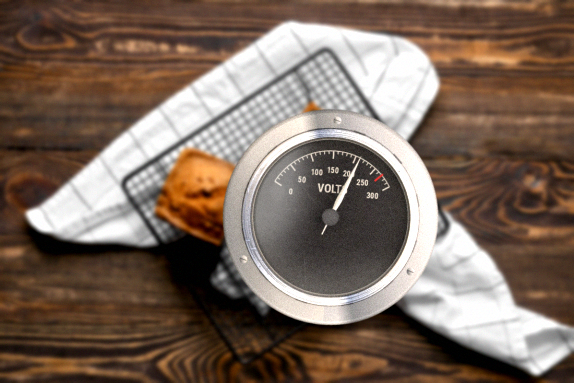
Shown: 210 (V)
